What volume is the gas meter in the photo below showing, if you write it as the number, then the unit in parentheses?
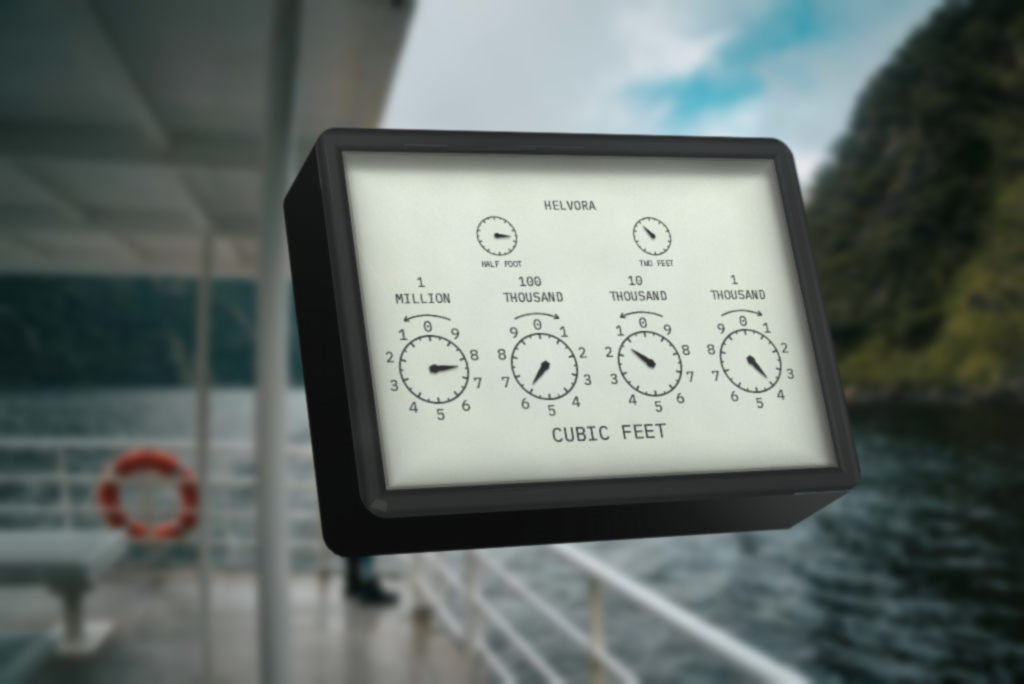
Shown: 761400 (ft³)
